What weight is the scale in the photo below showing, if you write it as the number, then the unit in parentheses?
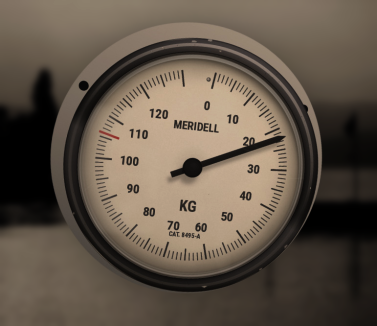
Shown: 22 (kg)
